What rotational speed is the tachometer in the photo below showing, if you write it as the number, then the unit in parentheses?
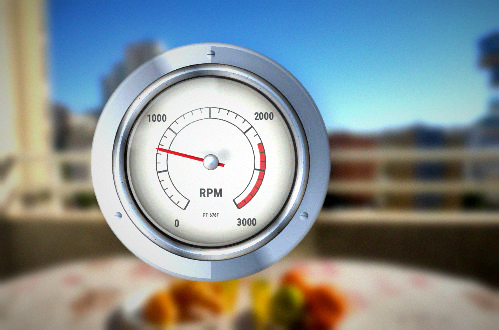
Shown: 750 (rpm)
